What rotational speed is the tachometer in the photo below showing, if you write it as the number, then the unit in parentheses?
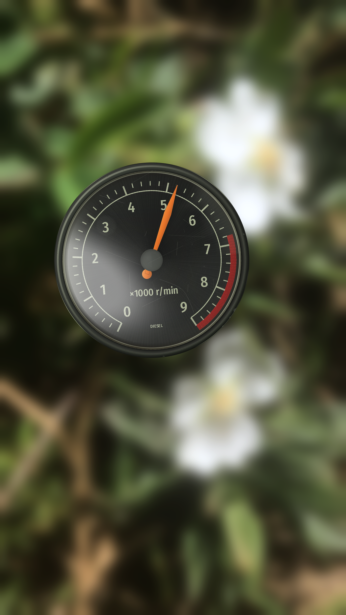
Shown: 5200 (rpm)
